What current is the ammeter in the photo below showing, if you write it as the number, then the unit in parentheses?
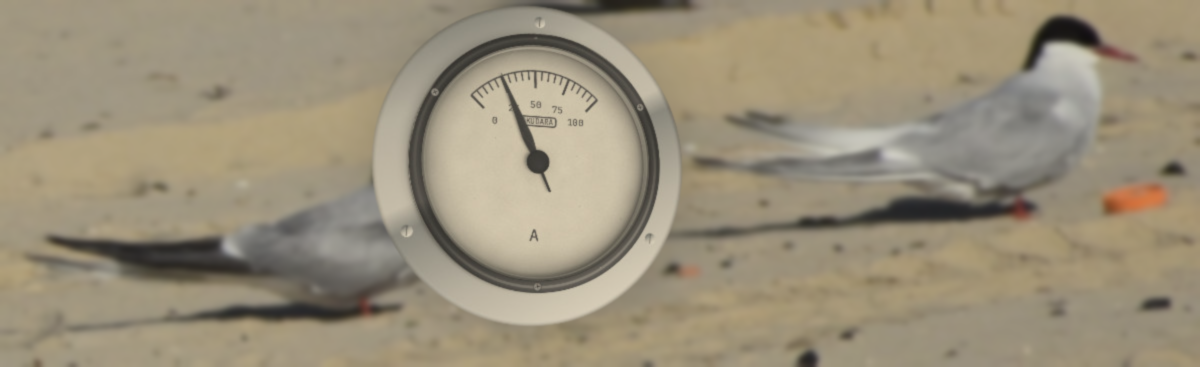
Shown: 25 (A)
